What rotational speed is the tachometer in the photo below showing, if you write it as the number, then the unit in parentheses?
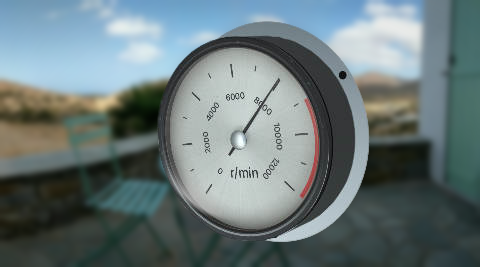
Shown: 8000 (rpm)
